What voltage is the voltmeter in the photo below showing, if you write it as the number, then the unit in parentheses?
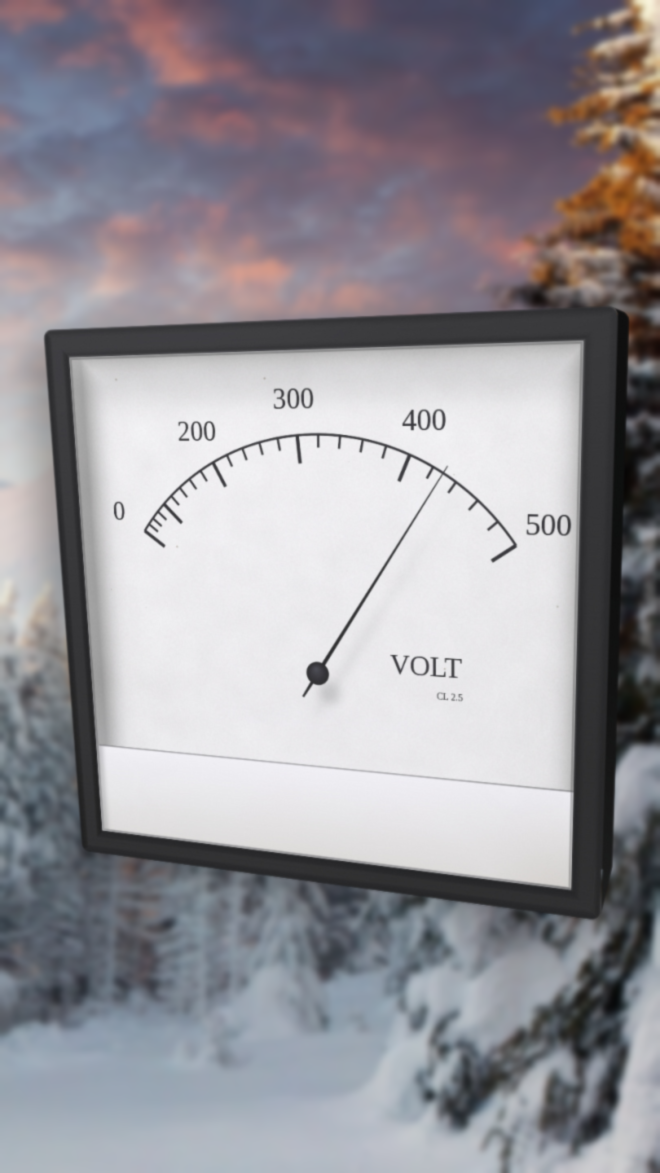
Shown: 430 (V)
